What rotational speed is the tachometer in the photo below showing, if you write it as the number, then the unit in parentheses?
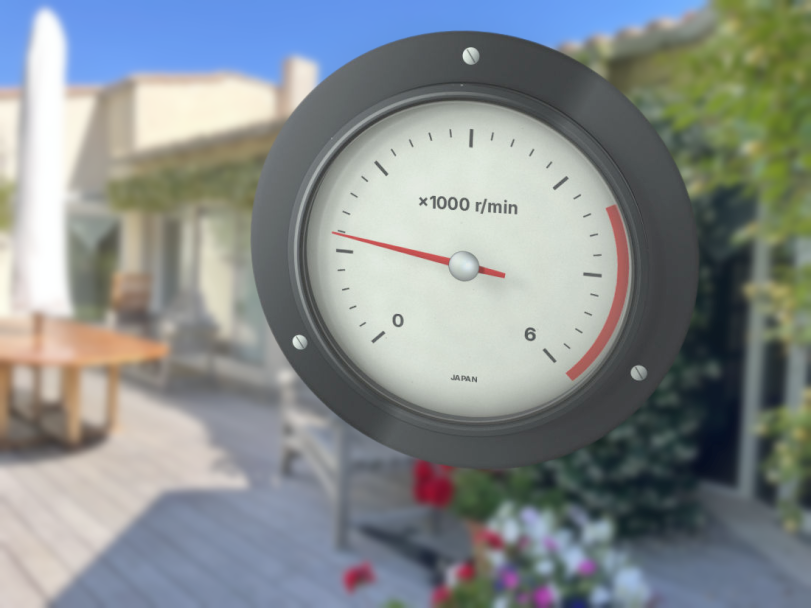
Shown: 1200 (rpm)
